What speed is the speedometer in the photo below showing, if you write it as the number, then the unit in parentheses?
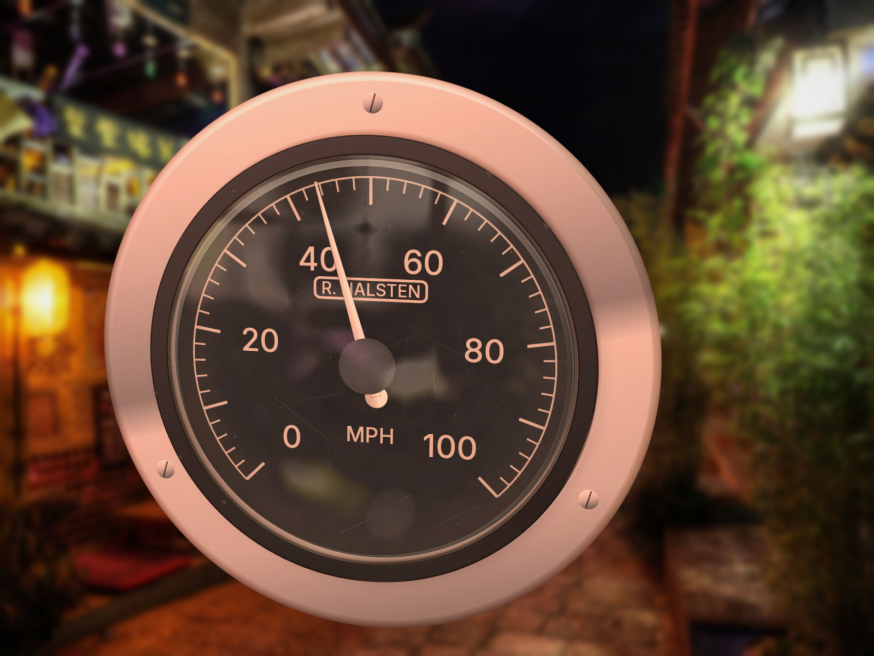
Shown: 44 (mph)
